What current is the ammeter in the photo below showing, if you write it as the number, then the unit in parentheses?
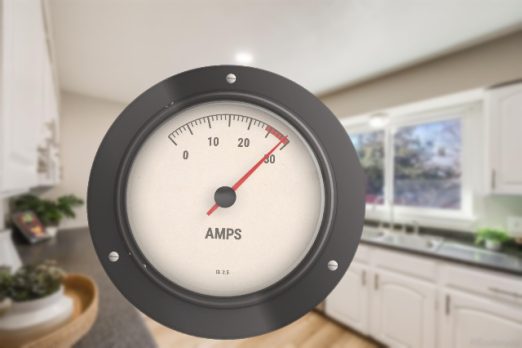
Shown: 29 (A)
